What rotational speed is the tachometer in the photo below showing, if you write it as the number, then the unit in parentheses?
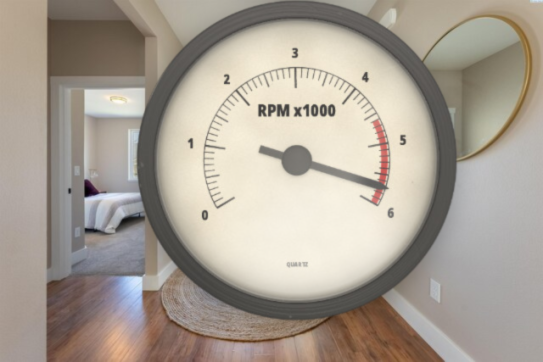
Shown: 5700 (rpm)
